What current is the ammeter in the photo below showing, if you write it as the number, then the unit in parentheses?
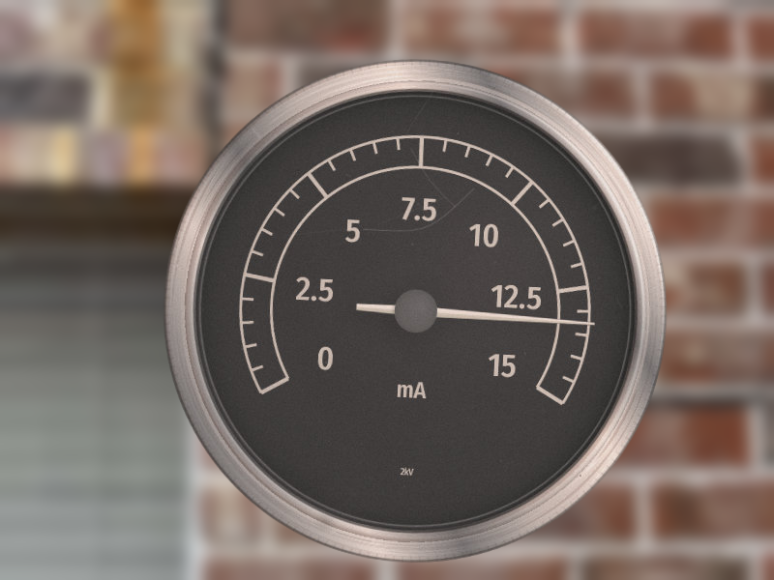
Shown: 13.25 (mA)
